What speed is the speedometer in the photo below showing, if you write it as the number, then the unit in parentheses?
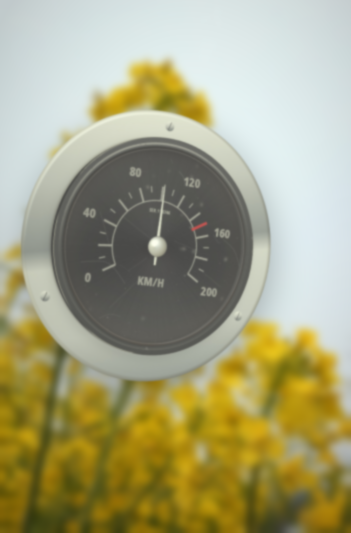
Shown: 100 (km/h)
